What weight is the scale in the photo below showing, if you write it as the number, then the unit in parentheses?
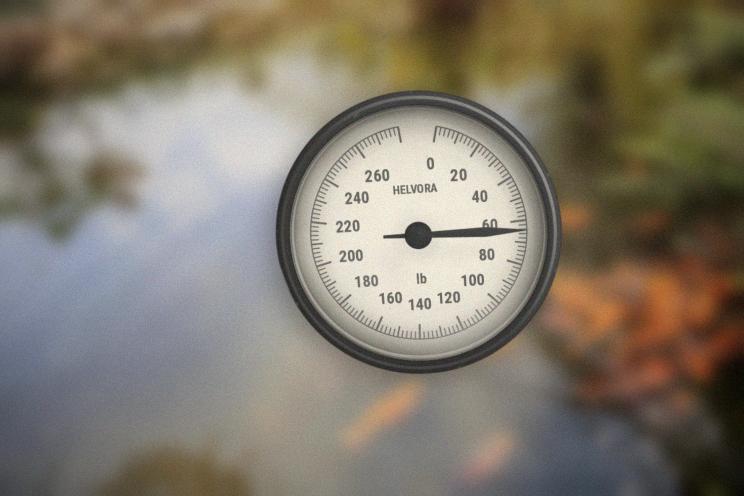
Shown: 64 (lb)
